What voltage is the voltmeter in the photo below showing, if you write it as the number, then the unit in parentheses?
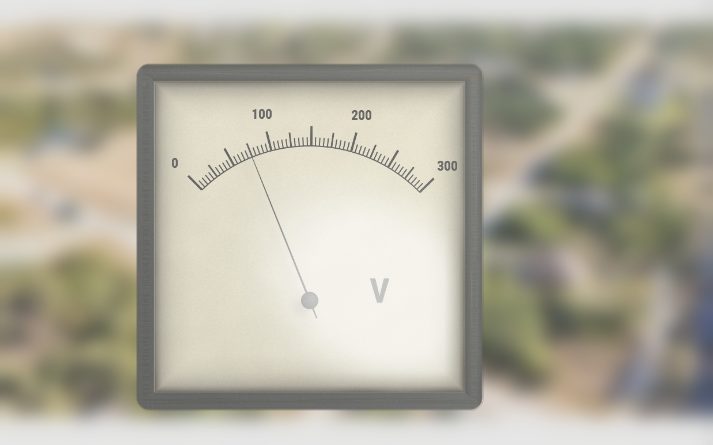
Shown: 75 (V)
